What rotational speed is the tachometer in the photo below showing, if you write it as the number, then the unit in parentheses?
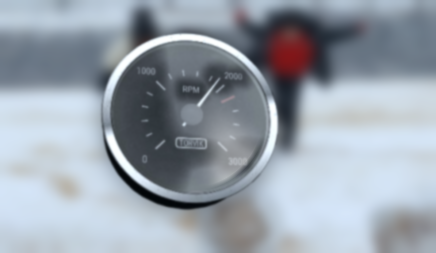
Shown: 1900 (rpm)
